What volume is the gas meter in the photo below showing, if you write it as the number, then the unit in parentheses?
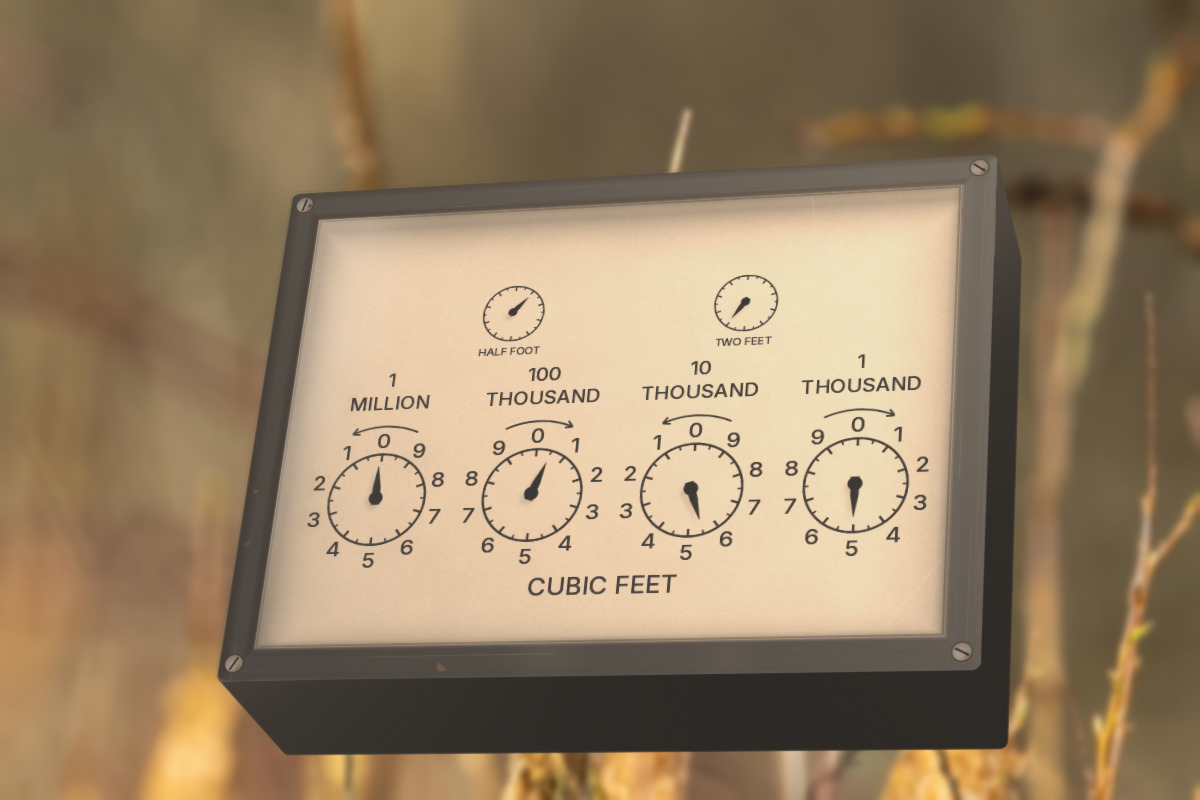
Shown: 5500 (ft³)
